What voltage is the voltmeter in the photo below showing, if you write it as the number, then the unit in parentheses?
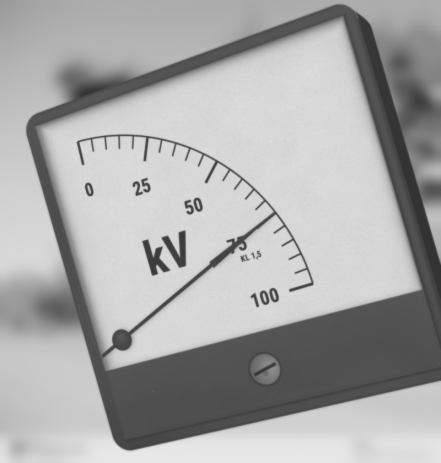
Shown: 75 (kV)
